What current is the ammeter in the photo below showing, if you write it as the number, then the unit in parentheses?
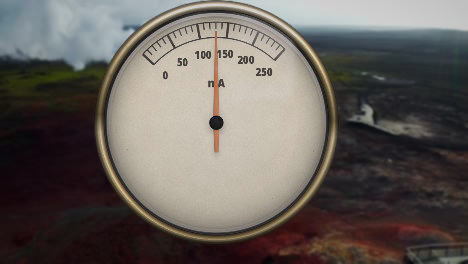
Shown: 130 (mA)
